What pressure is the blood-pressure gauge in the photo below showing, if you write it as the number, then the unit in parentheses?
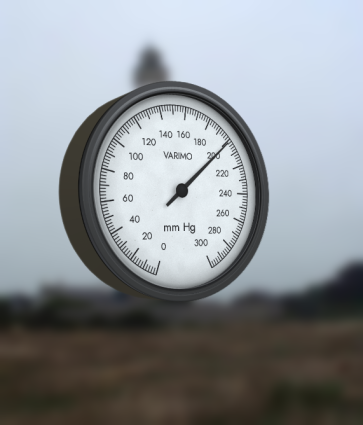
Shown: 200 (mmHg)
